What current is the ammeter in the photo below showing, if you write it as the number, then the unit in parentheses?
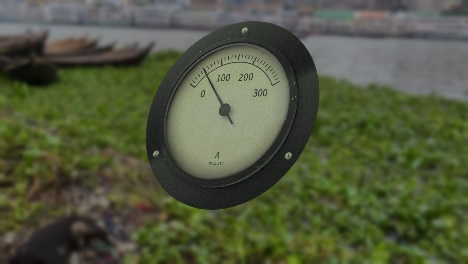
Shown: 50 (A)
